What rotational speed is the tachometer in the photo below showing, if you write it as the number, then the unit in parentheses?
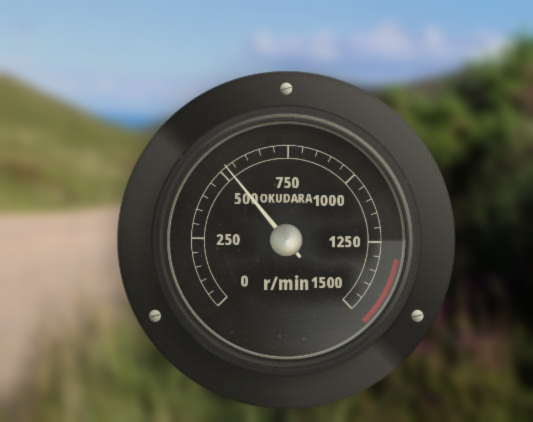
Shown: 525 (rpm)
